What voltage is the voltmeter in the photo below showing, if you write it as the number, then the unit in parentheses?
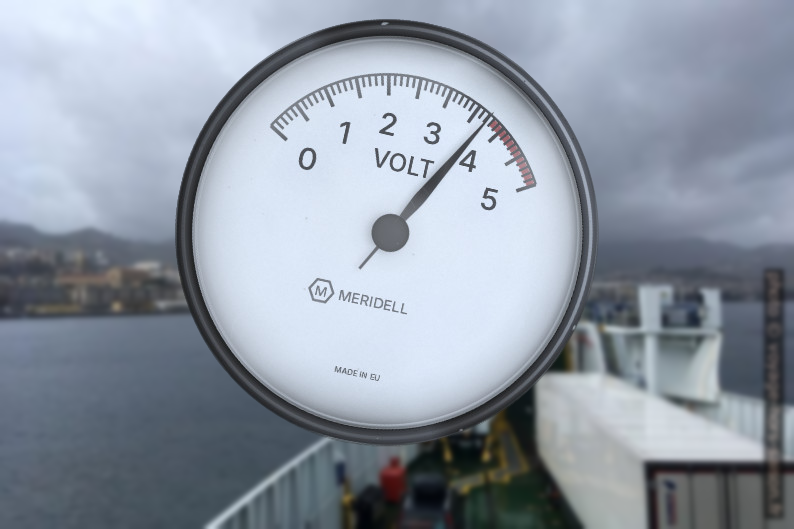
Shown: 3.7 (V)
